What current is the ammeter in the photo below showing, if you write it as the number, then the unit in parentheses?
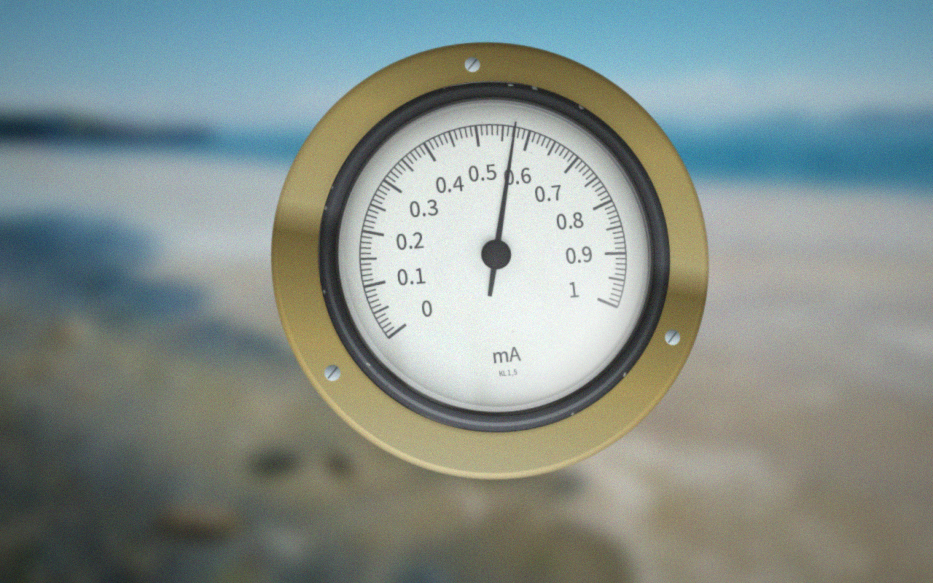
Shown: 0.57 (mA)
